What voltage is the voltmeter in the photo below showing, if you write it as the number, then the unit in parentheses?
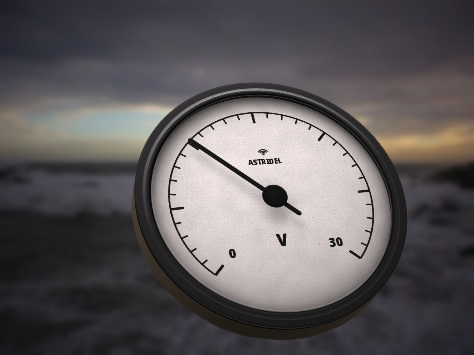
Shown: 10 (V)
